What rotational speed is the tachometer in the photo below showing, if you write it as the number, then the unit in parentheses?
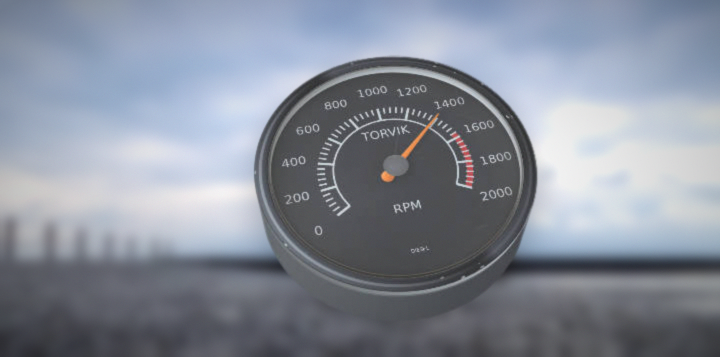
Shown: 1400 (rpm)
